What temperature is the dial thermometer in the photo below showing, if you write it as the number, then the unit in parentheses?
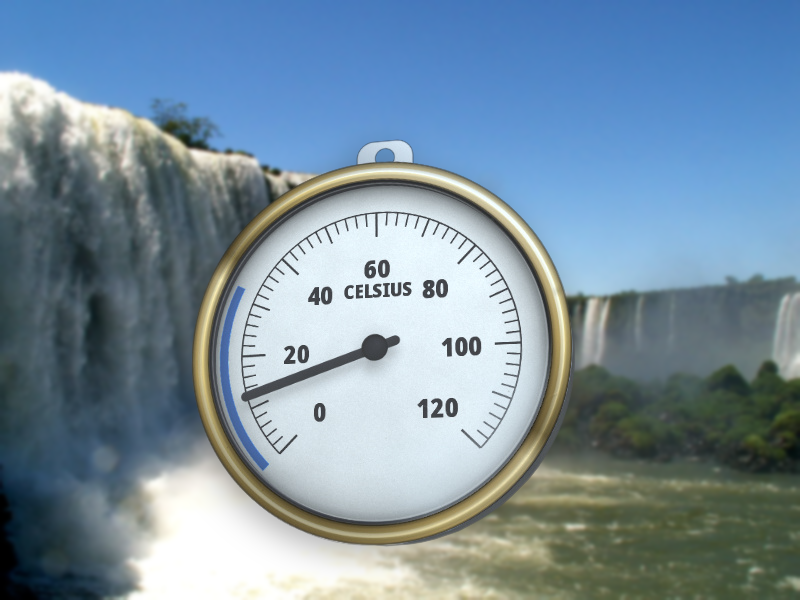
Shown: 12 (°C)
